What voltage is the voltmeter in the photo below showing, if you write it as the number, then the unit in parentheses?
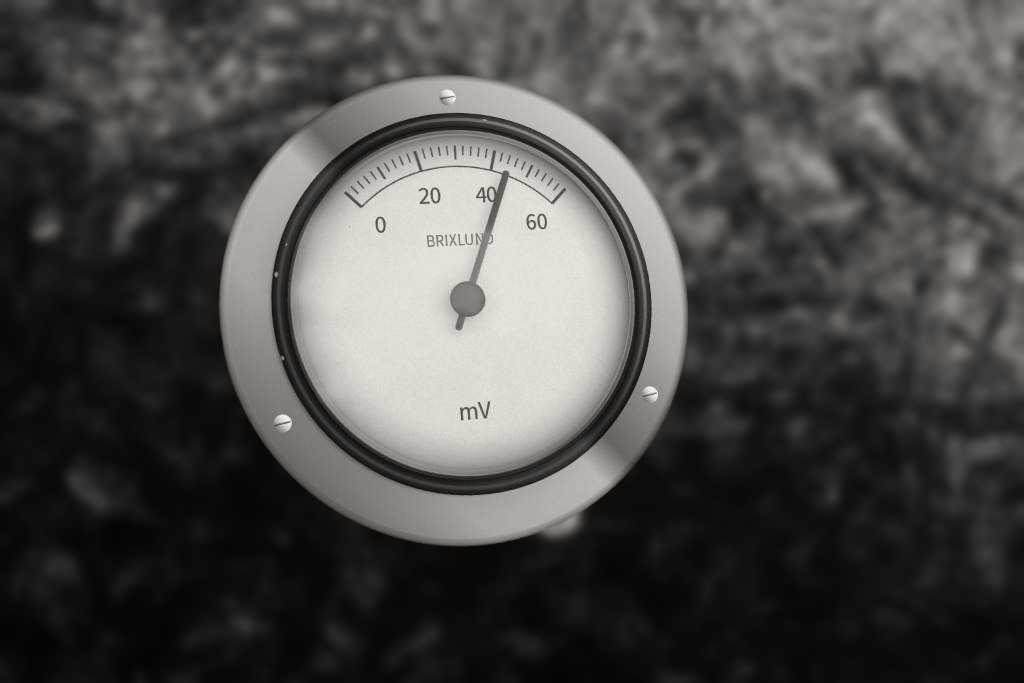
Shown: 44 (mV)
